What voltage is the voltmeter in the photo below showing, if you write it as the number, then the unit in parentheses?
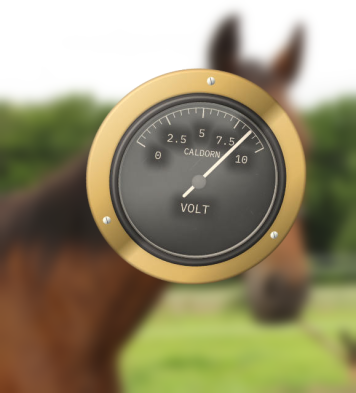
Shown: 8.5 (V)
